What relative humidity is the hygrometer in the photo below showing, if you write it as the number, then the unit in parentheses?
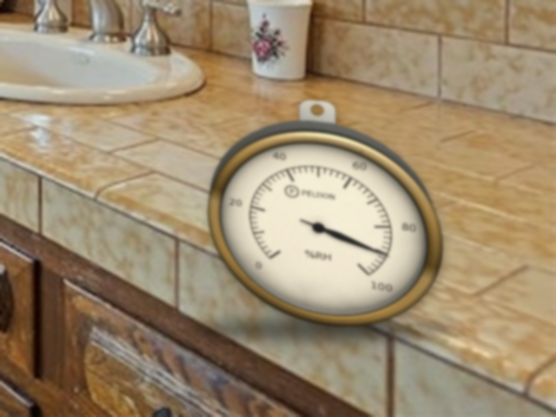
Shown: 90 (%)
